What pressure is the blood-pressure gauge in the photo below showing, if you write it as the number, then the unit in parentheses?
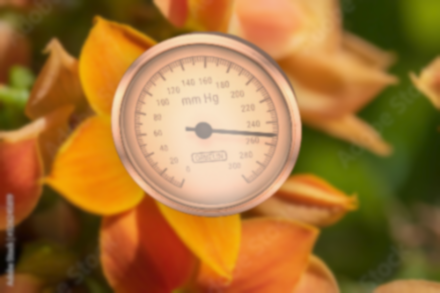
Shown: 250 (mmHg)
